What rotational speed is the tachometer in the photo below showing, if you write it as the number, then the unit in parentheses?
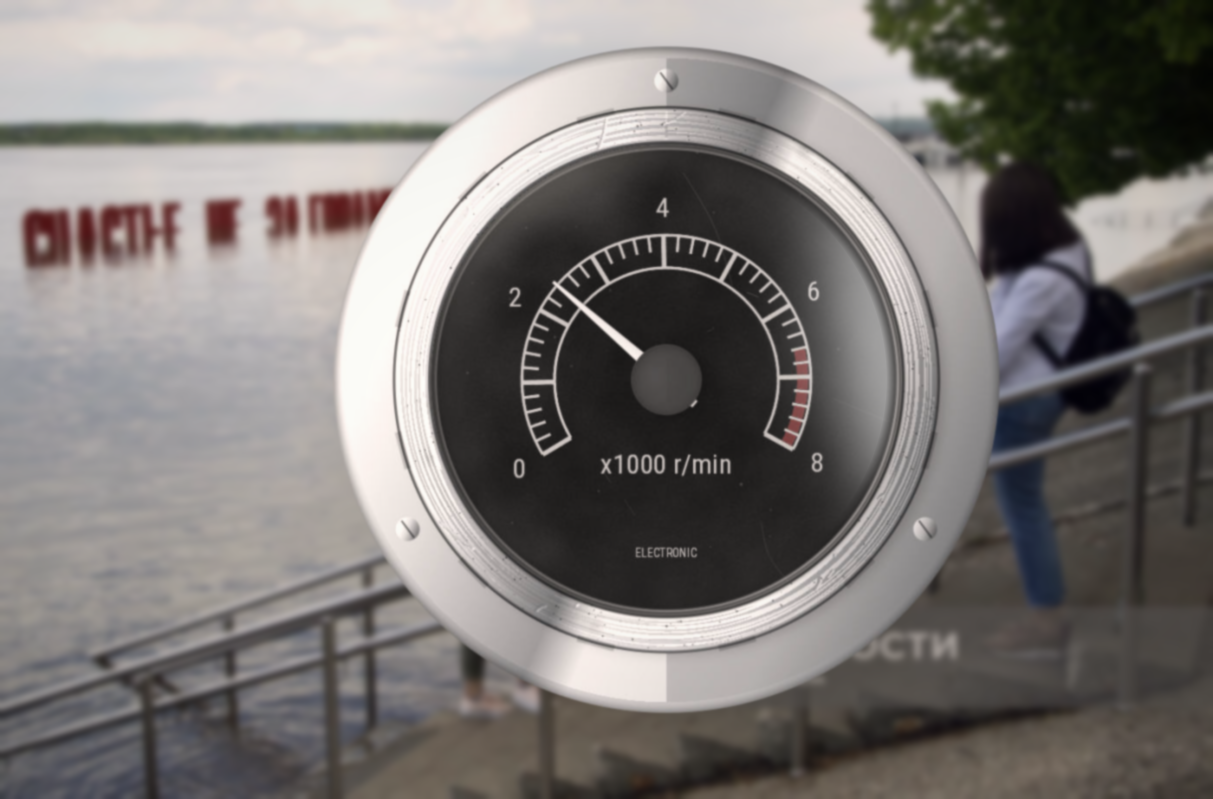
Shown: 2400 (rpm)
